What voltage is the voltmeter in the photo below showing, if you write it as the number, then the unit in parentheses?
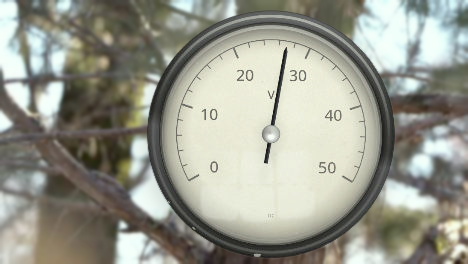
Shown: 27 (V)
